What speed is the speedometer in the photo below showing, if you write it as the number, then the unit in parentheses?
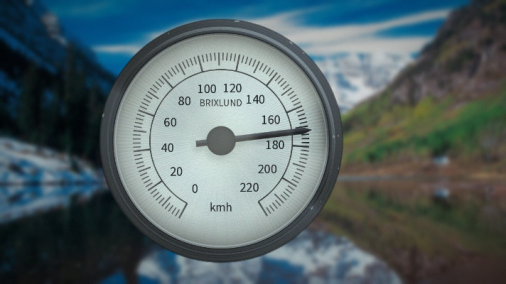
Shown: 172 (km/h)
